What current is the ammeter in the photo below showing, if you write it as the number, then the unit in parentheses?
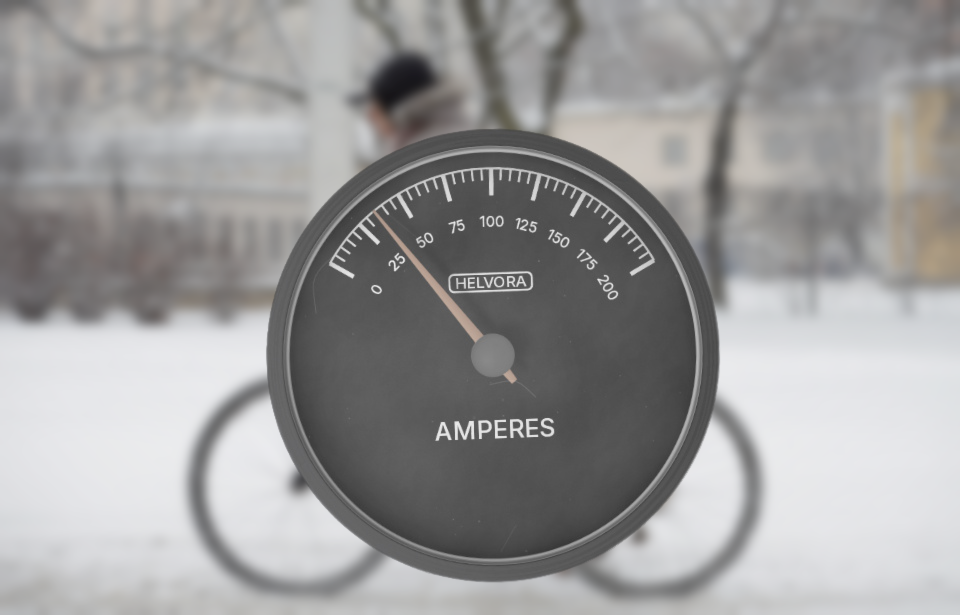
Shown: 35 (A)
